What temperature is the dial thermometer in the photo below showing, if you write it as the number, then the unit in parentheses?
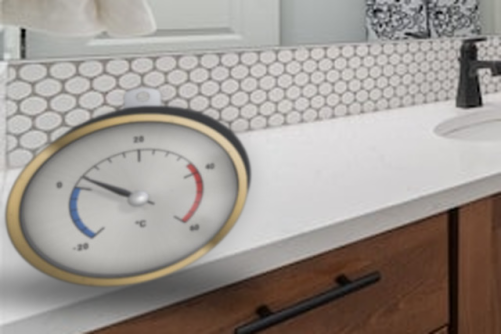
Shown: 4 (°C)
